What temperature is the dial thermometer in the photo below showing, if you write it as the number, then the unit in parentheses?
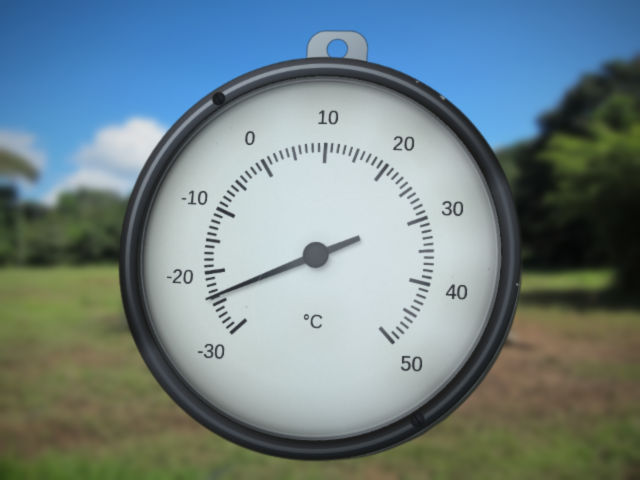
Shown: -24 (°C)
